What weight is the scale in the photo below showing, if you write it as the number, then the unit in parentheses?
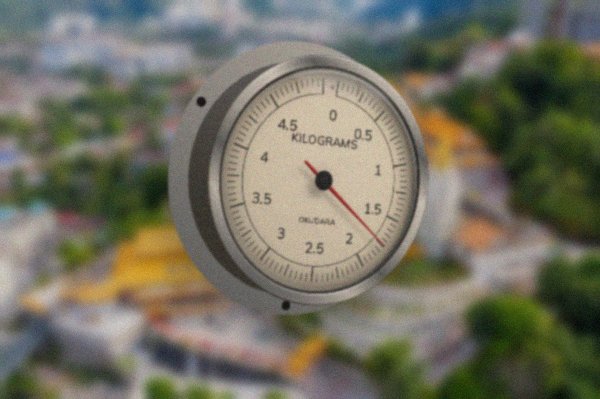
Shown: 1.75 (kg)
